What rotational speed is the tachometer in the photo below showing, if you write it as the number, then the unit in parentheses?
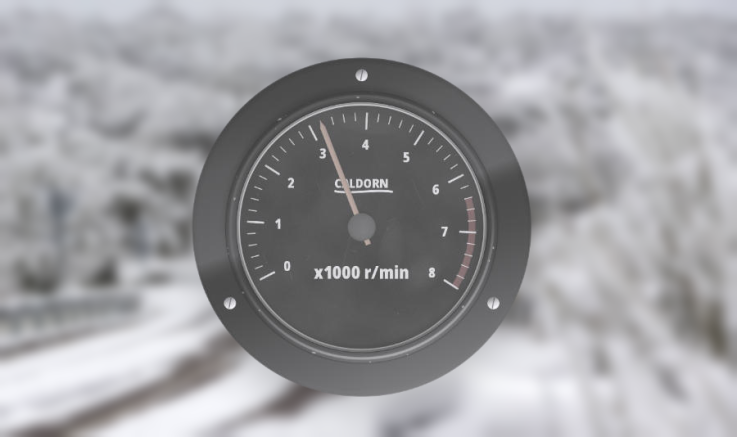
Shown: 3200 (rpm)
